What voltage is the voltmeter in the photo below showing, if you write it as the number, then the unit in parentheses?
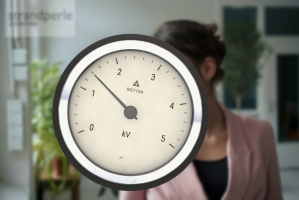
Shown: 1.4 (kV)
